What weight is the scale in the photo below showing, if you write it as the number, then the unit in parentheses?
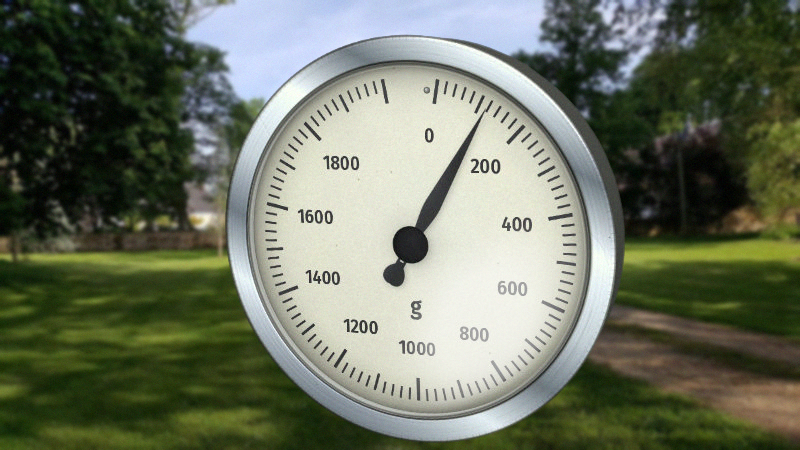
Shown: 120 (g)
